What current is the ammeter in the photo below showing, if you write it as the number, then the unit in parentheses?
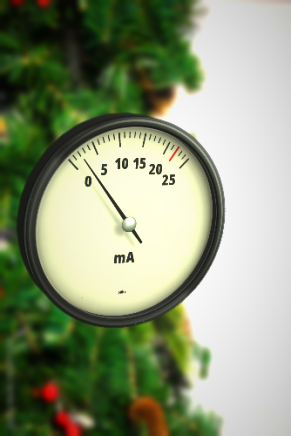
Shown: 2 (mA)
